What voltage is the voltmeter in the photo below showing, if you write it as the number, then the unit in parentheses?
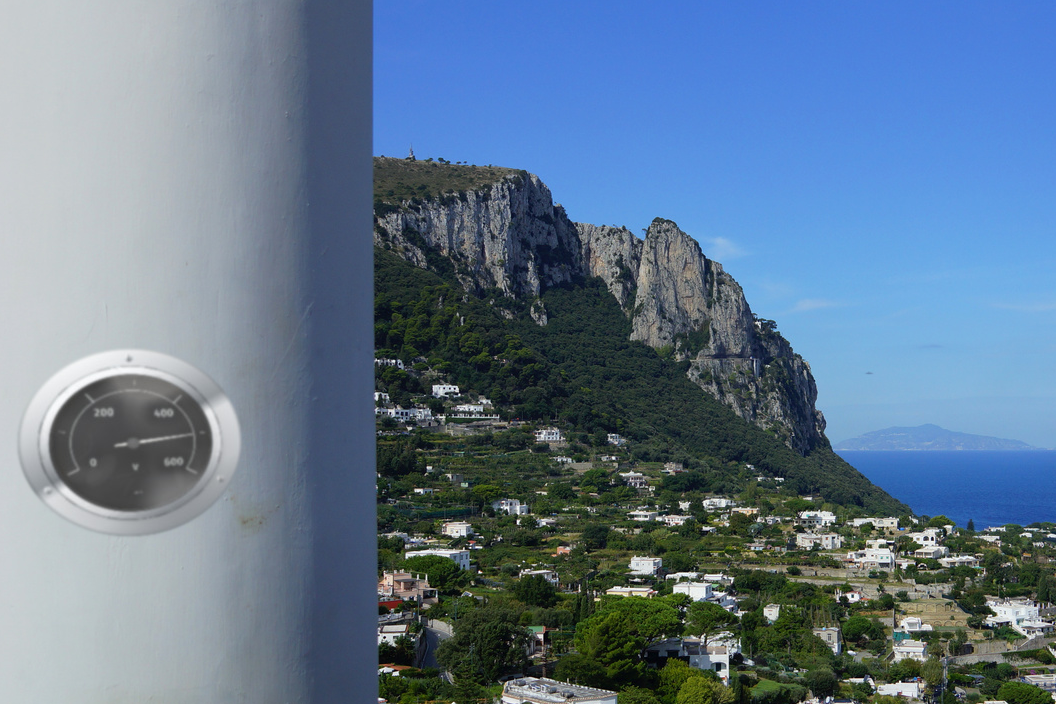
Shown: 500 (V)
